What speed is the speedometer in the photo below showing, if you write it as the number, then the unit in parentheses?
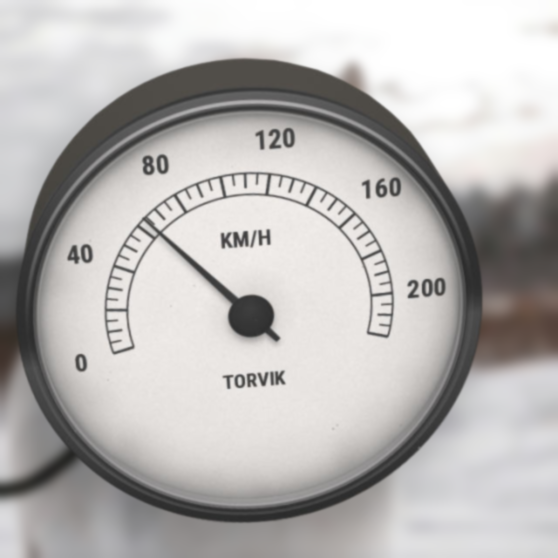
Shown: 65 (km/h)
